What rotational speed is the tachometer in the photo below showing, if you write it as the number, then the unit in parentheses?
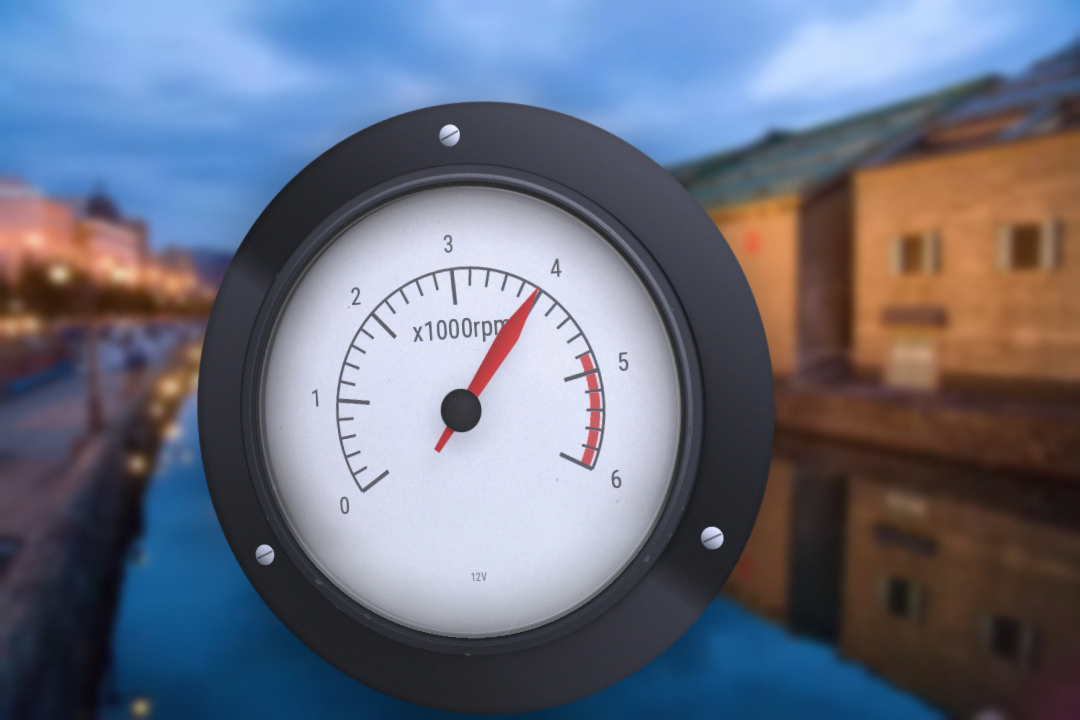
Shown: 4000 (rpm)
